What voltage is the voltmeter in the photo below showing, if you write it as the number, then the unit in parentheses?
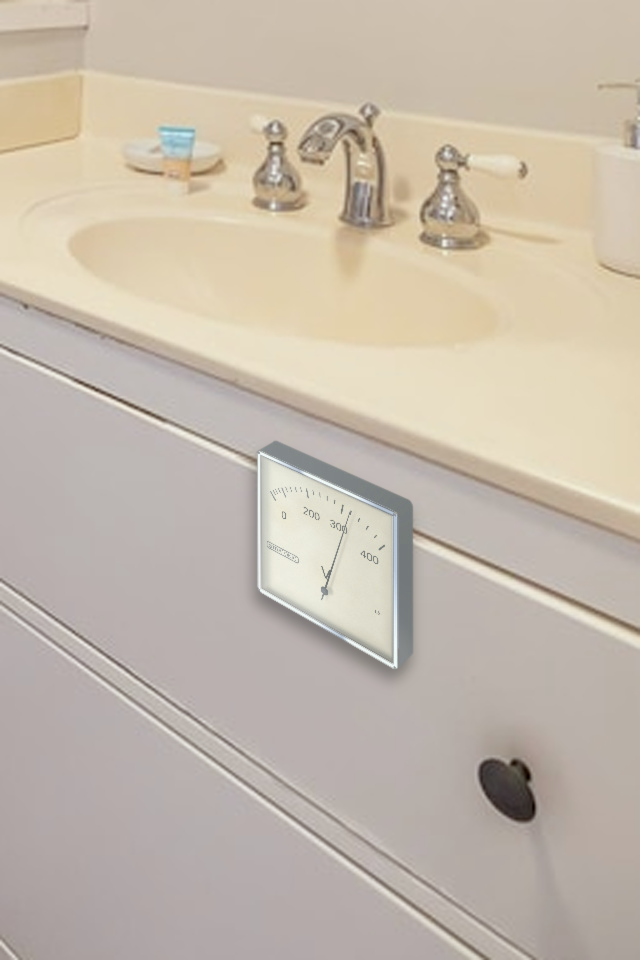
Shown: 320 (V)
